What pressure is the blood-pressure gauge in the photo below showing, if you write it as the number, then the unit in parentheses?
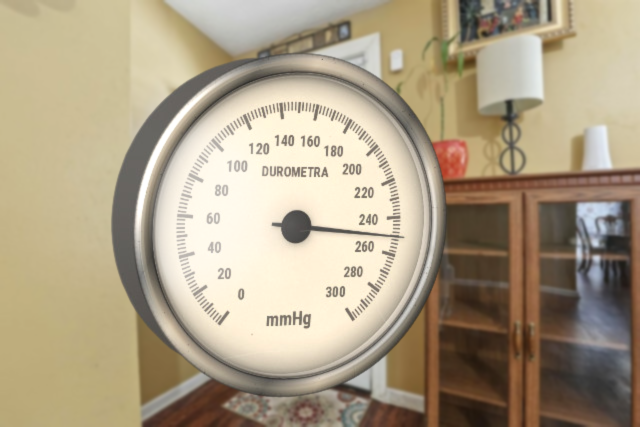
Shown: 250 (mmHg)
